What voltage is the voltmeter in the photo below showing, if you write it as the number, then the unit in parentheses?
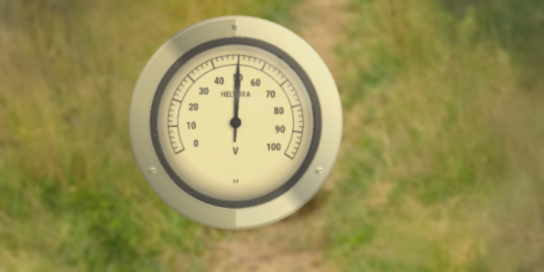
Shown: 50 (V)
